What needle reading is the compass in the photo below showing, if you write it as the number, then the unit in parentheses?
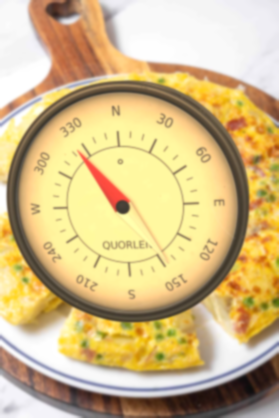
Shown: 325 (°)
